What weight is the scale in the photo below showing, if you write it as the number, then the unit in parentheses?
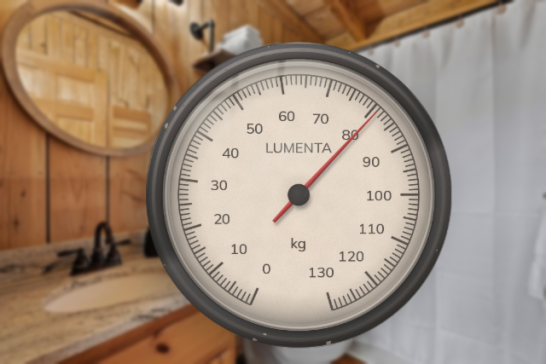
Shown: 81 (kg)
